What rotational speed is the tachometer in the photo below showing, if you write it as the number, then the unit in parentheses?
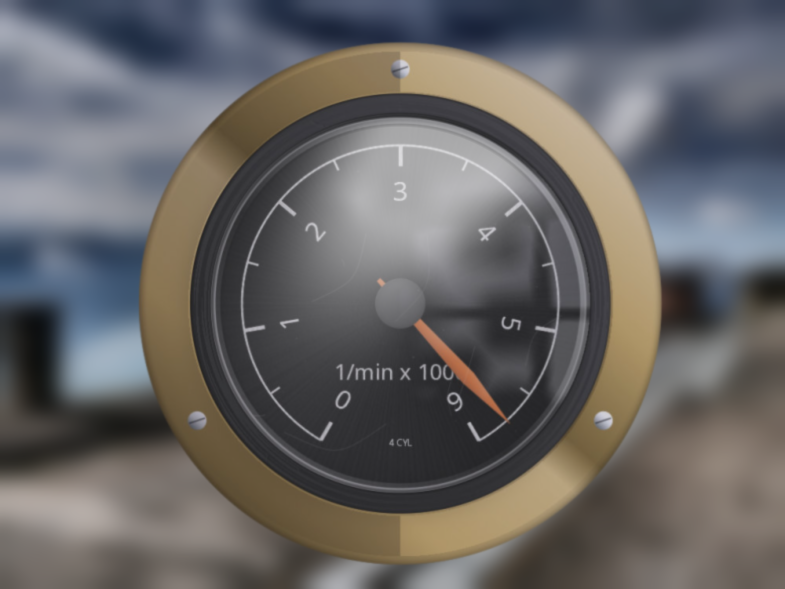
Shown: 5750 (rpm)
